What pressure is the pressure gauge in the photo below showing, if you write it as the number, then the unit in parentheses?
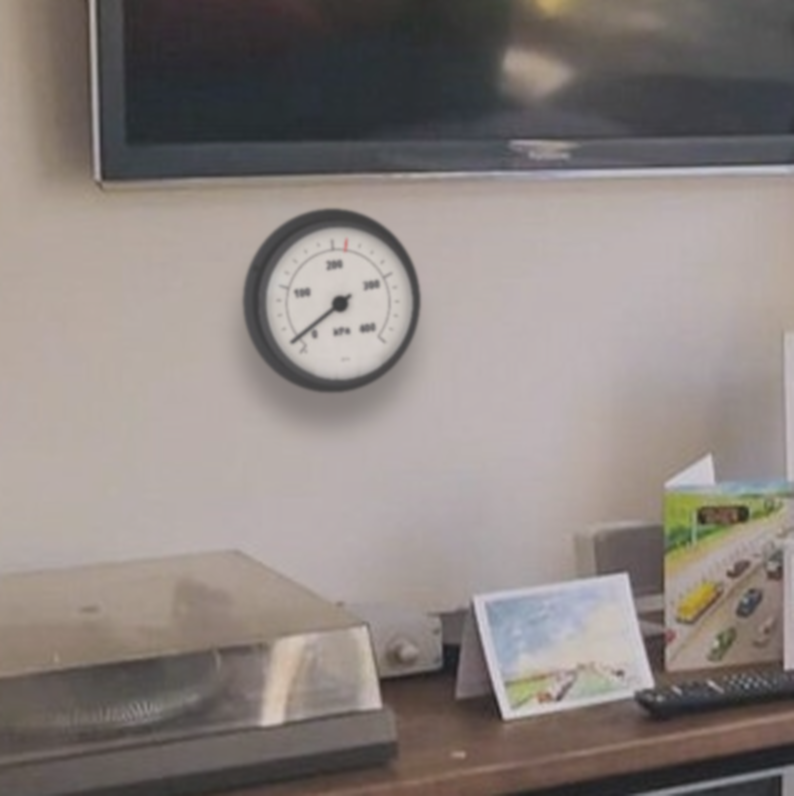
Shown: 20 (kPa)
